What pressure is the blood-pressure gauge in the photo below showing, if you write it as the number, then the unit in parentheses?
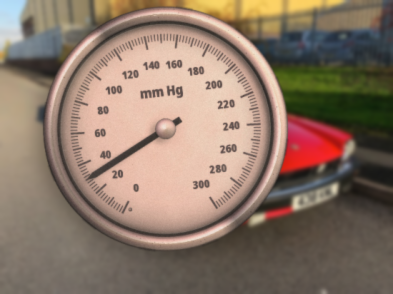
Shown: 30 (mmHg)
